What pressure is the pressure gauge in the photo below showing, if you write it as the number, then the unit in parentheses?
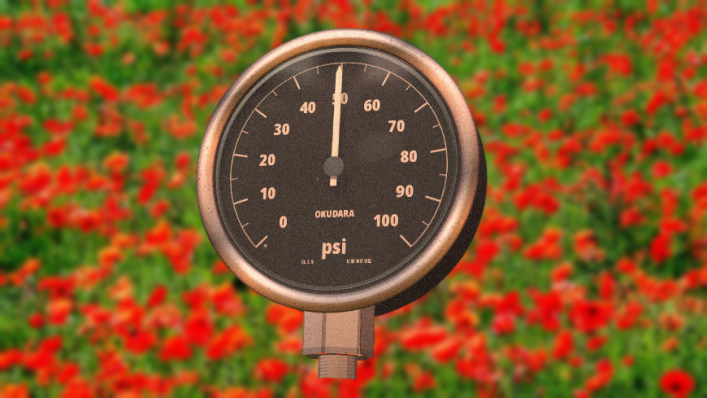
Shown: 50 (psi)
